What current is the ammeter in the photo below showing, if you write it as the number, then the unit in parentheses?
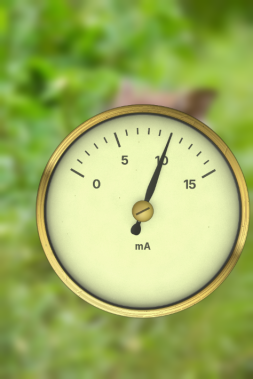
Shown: 10 (mA)
